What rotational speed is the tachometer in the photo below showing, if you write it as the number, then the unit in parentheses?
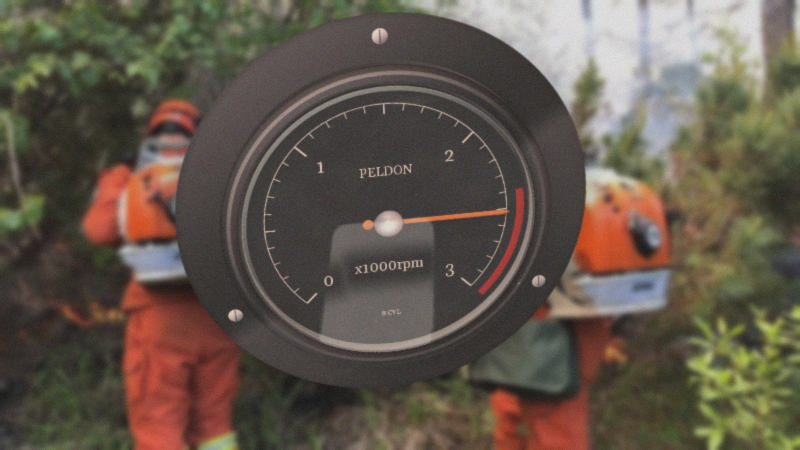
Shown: 2500 (rpm)
